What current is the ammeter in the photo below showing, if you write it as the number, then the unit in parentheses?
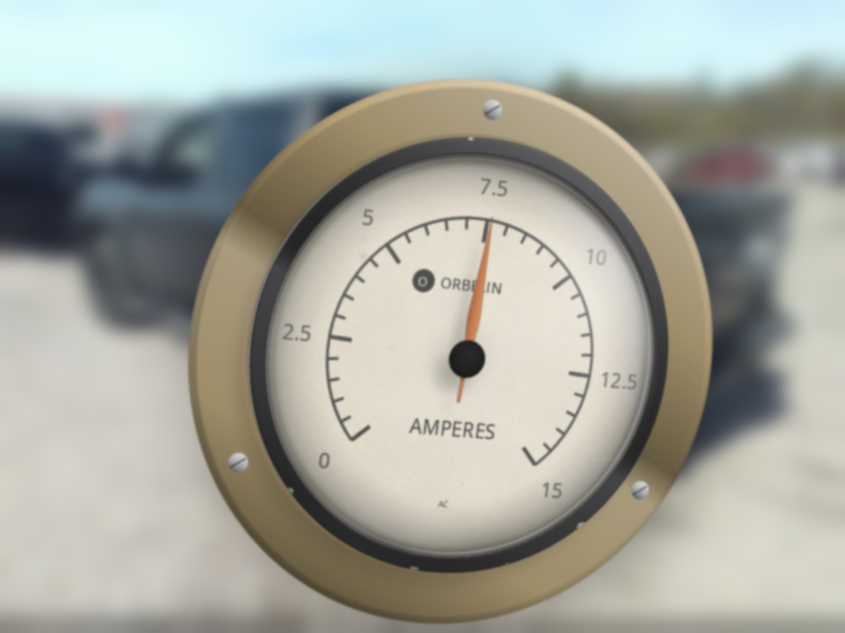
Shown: 7.5 (A)
